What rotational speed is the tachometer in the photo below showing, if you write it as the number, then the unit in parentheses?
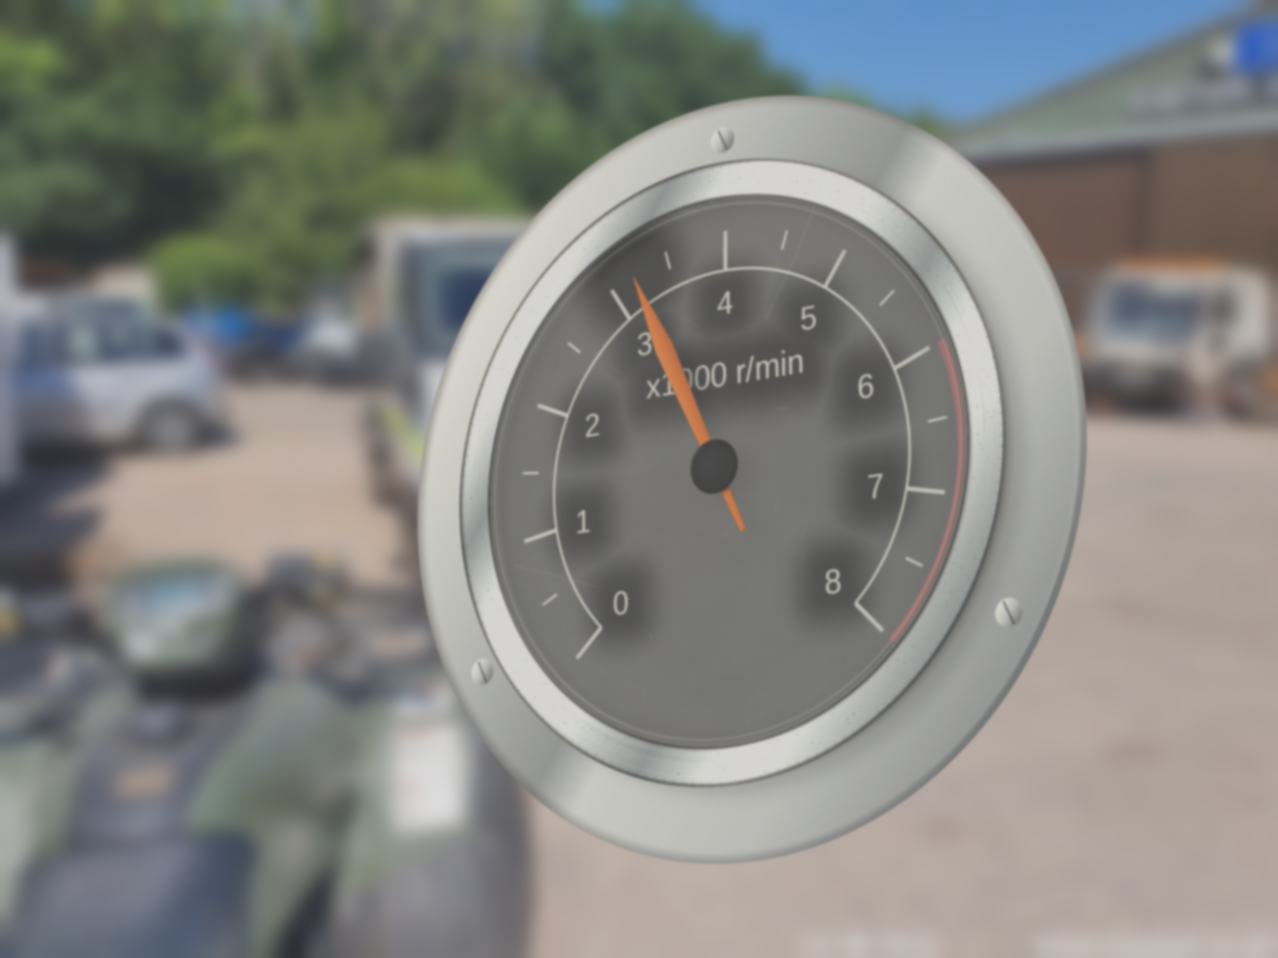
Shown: 3250 (rpm)
